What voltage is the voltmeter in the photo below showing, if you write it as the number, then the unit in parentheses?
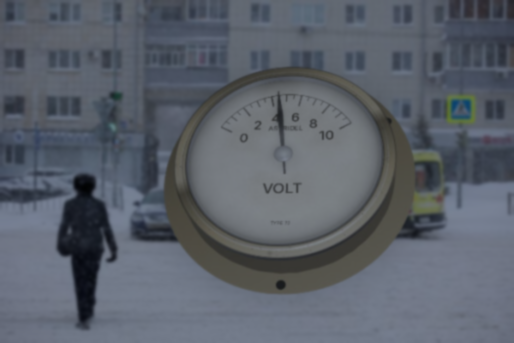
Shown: 4.5 (V)
